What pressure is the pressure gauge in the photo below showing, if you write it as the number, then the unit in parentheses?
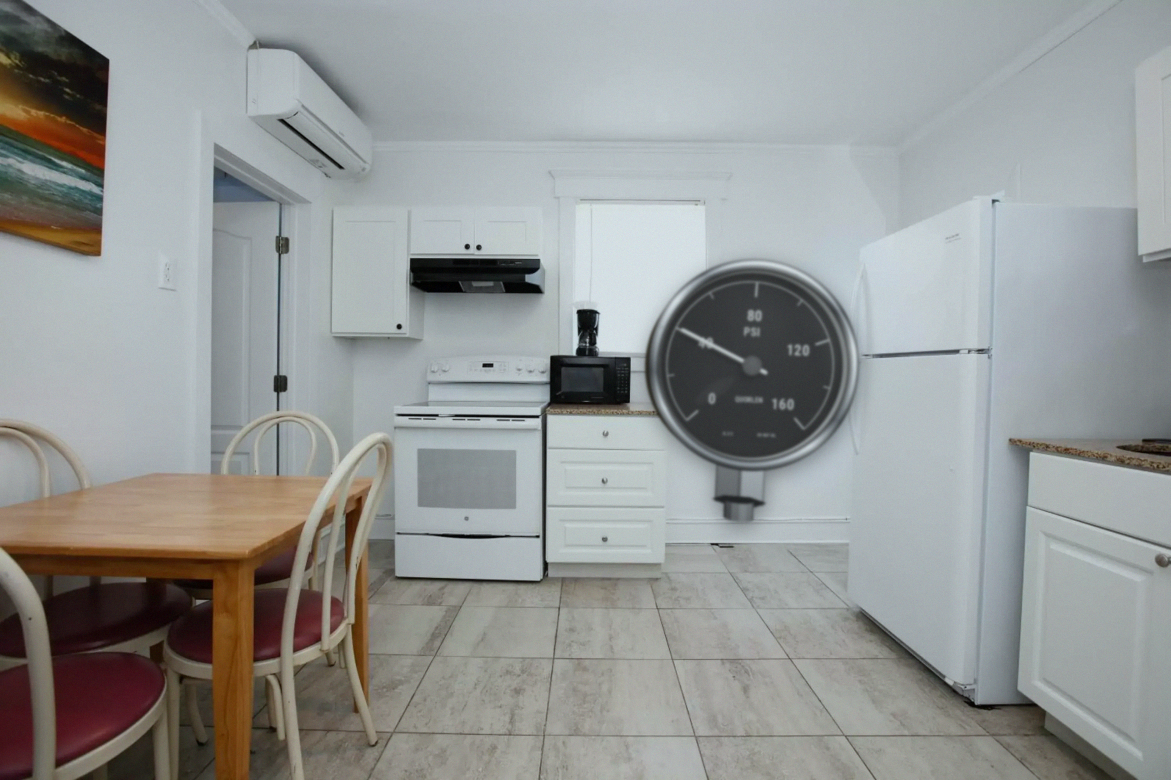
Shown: 40 (psi)
